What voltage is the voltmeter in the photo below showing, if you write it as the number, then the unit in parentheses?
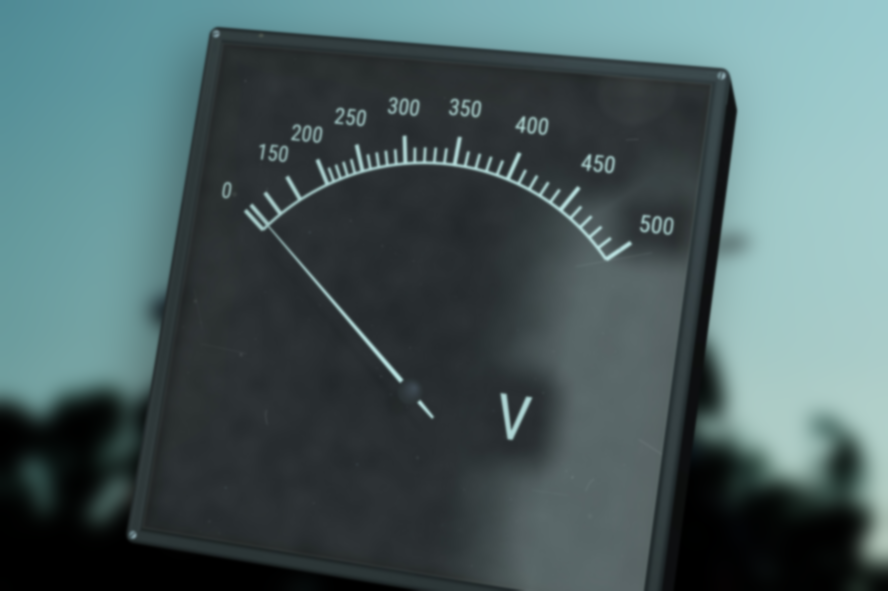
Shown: 50 (V)
